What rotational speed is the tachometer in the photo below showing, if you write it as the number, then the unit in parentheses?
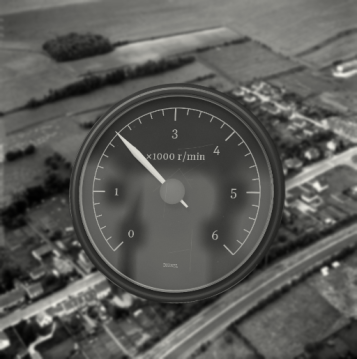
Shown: 2000 (rpm)
